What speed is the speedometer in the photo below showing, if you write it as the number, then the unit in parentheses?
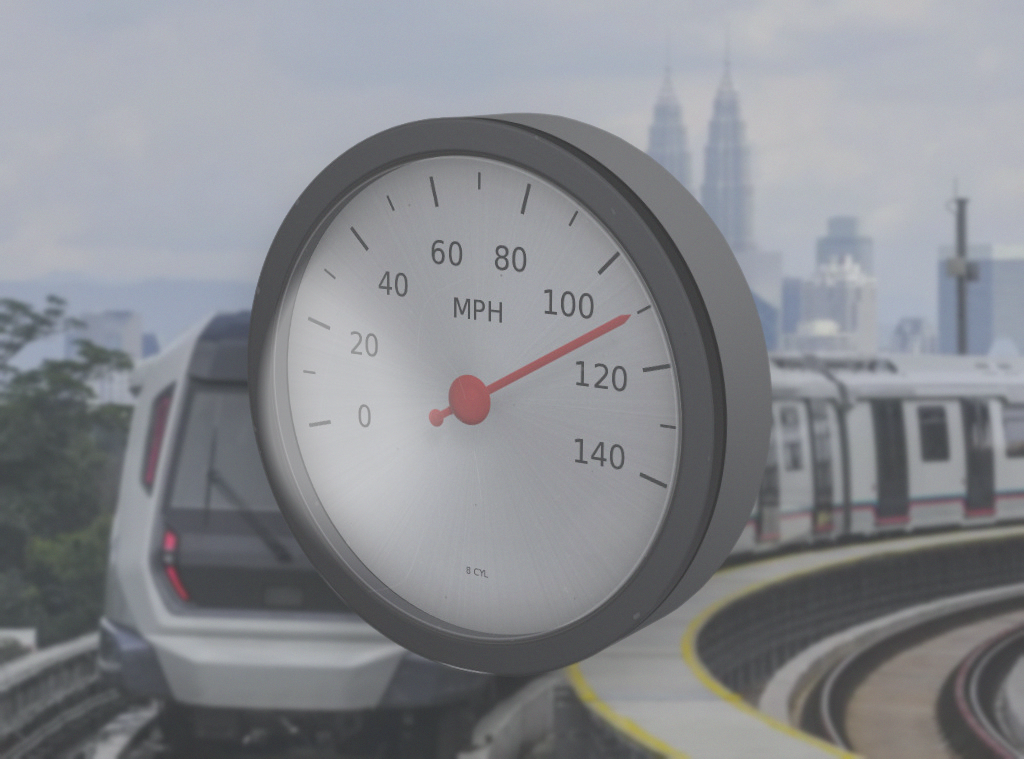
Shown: 110 (mph)
